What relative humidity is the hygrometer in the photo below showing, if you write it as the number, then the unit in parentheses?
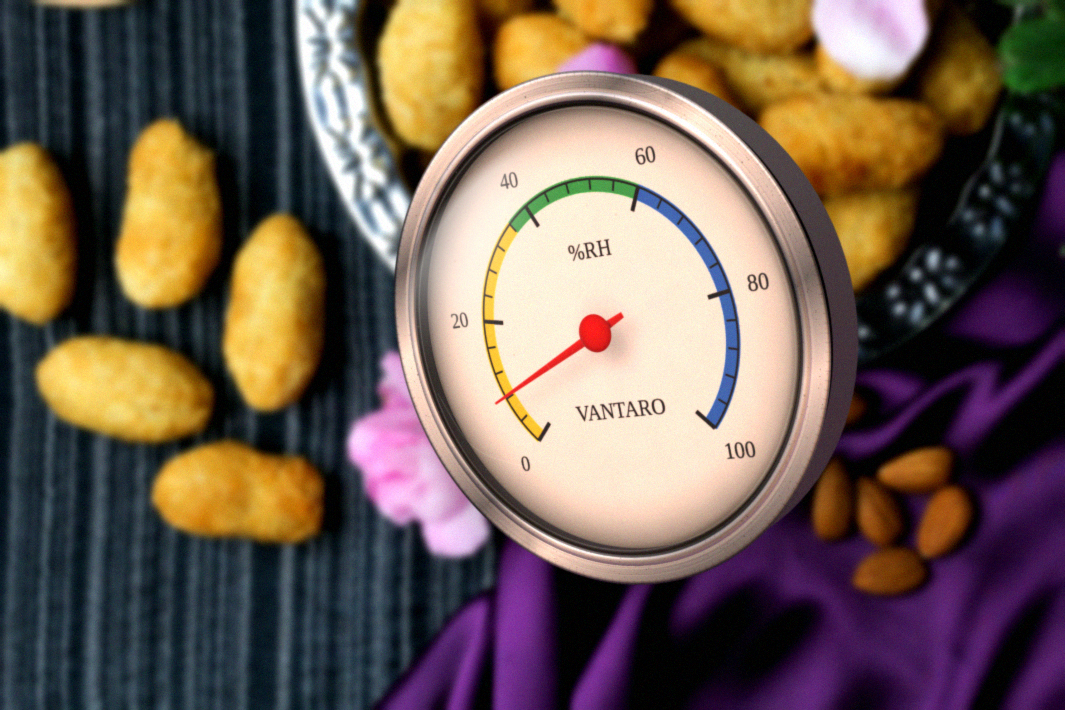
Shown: 8 (%)
